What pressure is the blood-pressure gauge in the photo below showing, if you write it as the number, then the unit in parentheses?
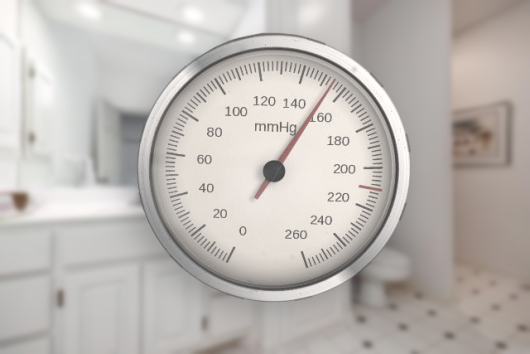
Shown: 154 (mmHg)
